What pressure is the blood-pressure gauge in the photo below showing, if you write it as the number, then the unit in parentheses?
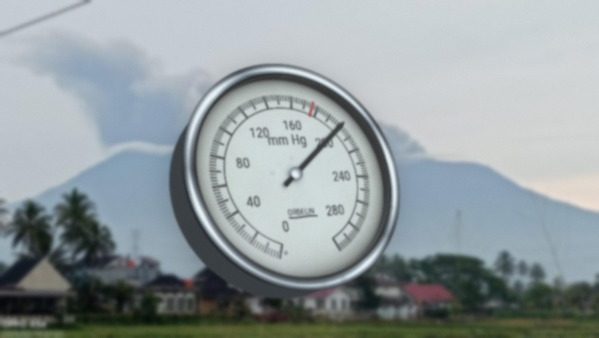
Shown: 200 (mmHg)
